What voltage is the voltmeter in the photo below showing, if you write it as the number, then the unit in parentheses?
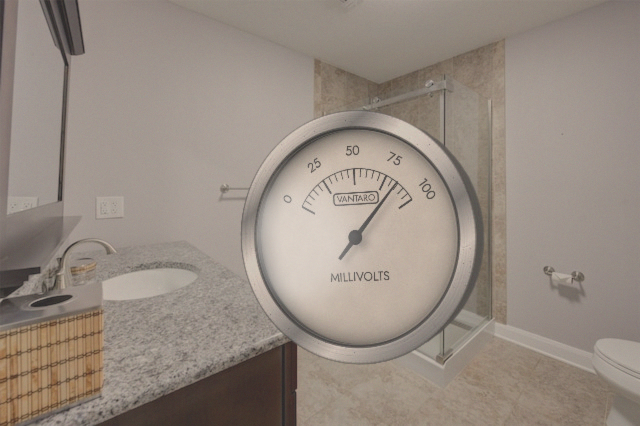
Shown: 85 (mV)
